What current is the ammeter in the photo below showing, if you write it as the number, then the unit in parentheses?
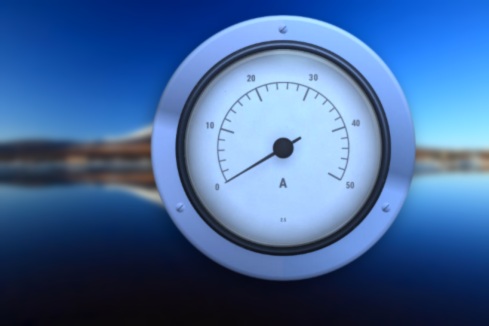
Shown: 0 (A)
